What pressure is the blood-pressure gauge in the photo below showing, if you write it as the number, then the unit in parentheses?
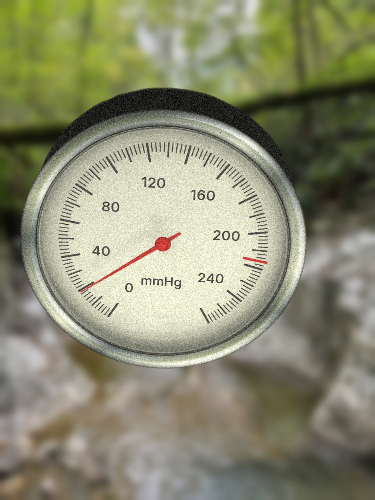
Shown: 20 (mmHg)
